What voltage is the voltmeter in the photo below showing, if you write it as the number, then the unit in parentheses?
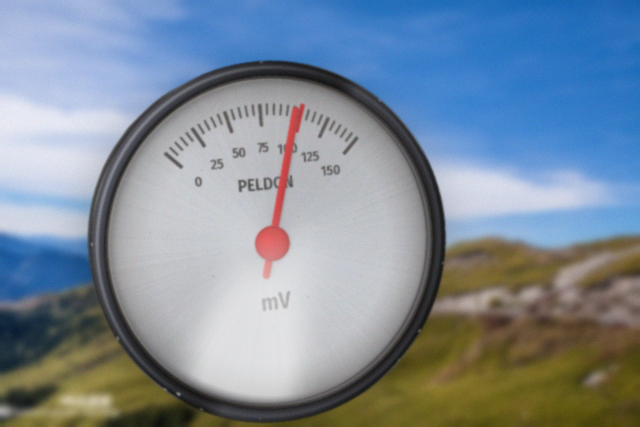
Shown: 100 (mV)
